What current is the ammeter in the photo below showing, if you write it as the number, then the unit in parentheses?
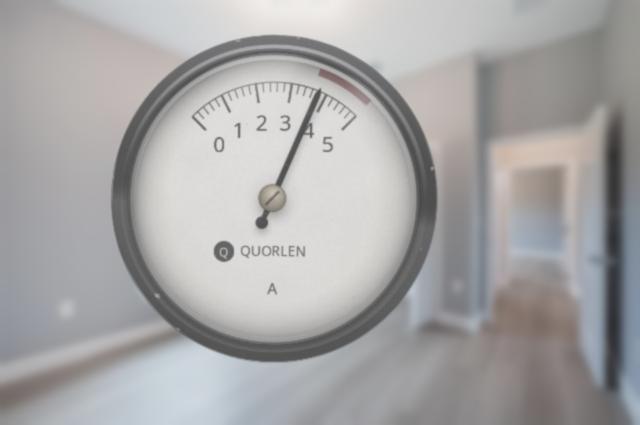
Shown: 3.8 (A)
